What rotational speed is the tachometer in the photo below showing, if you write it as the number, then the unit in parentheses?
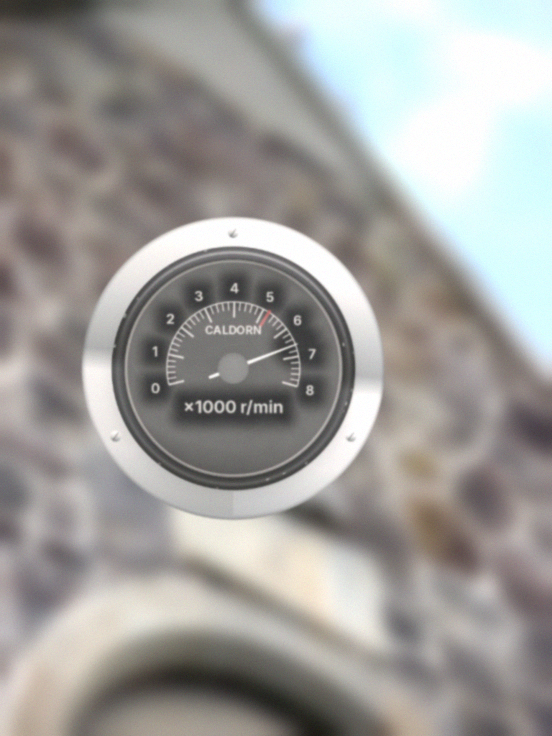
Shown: 6600 (rpm)
